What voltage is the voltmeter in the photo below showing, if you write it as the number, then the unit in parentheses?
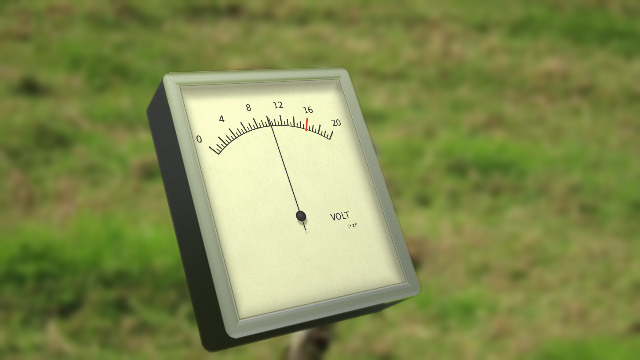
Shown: 10 (V)
